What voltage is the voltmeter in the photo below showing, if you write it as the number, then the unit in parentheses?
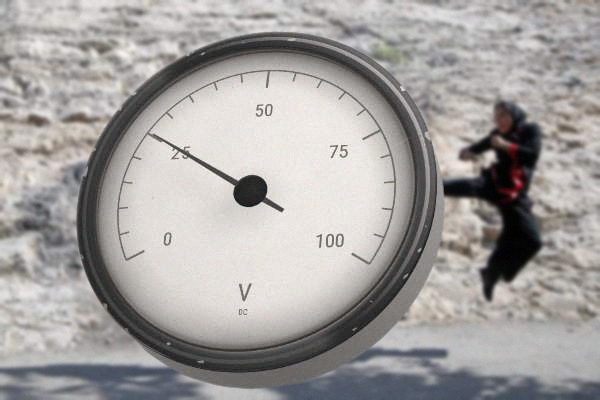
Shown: 25 (V)
